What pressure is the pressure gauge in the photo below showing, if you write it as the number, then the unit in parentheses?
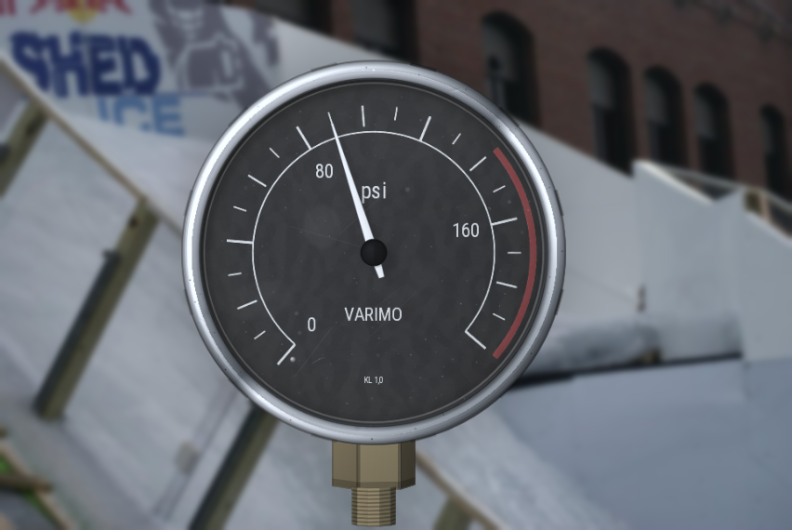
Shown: 90 (psi)
